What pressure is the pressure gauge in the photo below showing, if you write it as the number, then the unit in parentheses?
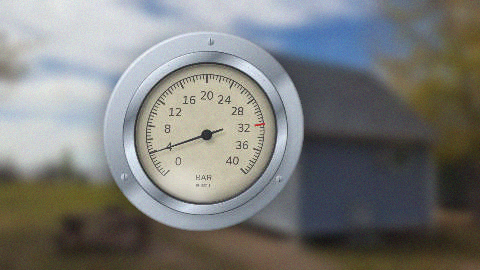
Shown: 4 (bar)
